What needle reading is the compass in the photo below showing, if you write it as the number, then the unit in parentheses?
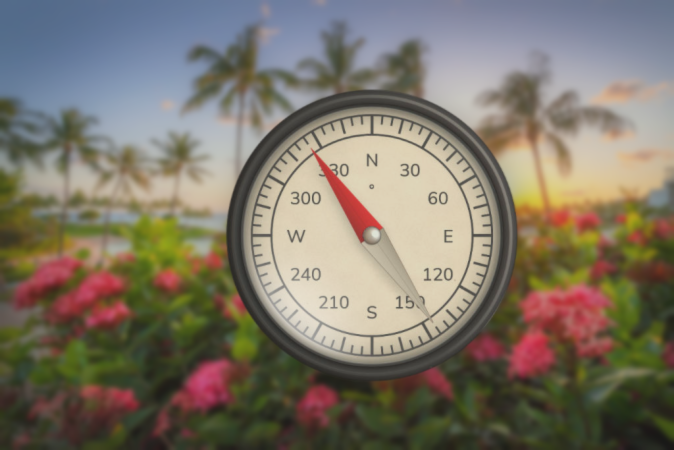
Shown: 325 (°)
